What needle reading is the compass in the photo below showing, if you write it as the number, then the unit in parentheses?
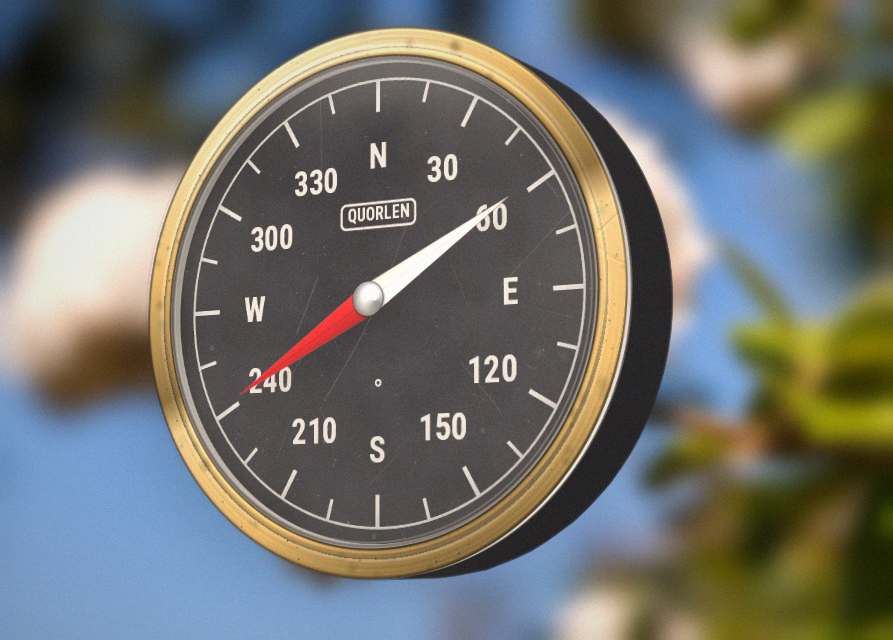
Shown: 240 (°)
